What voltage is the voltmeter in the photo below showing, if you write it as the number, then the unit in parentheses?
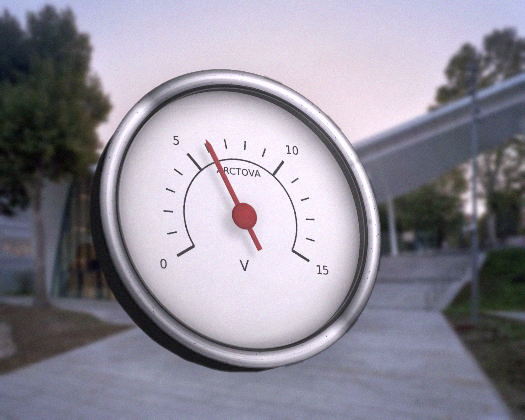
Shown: 6 (V)
